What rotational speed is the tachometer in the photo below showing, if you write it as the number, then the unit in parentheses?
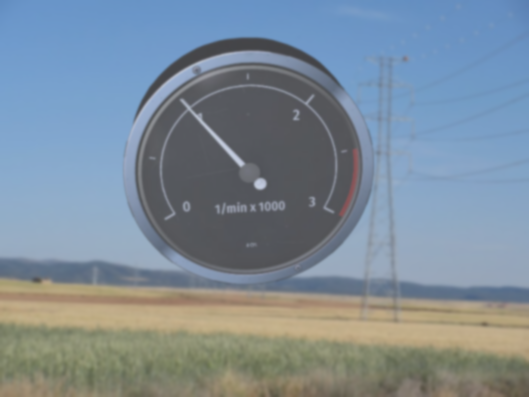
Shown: 1000 (rpm)
